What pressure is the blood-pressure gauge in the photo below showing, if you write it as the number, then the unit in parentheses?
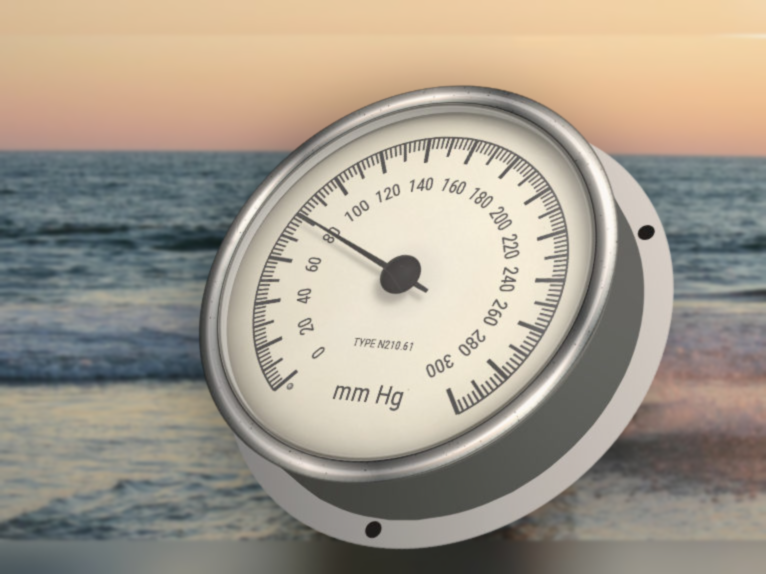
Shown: 80 (mmHg)
